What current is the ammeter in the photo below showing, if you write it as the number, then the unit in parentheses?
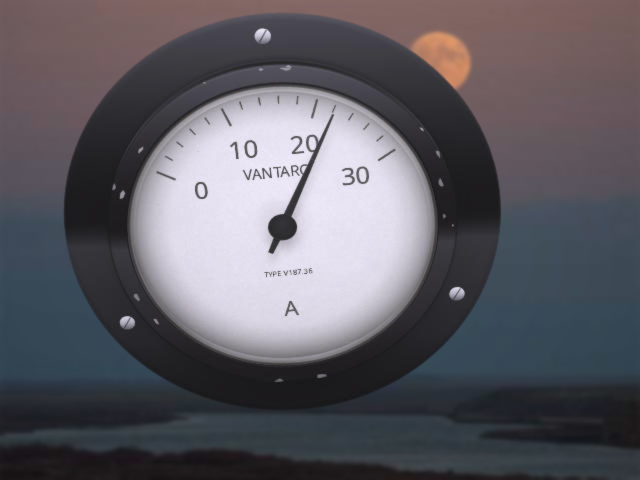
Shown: 22 (A)
